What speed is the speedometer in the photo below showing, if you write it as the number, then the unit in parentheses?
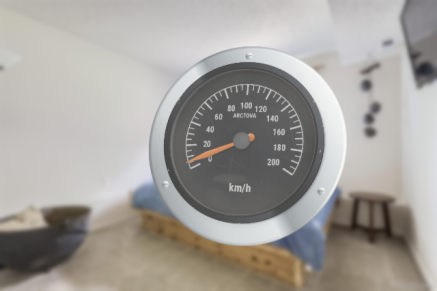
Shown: 5 (km/h)
